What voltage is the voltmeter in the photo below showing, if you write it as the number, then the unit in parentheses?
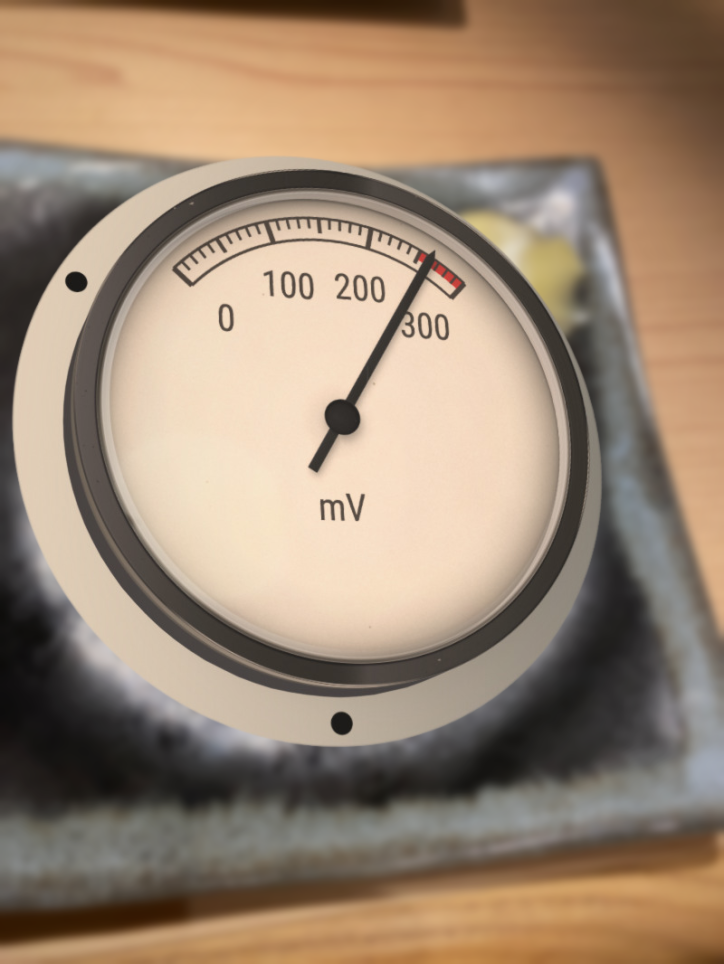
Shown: 260 (mV)
